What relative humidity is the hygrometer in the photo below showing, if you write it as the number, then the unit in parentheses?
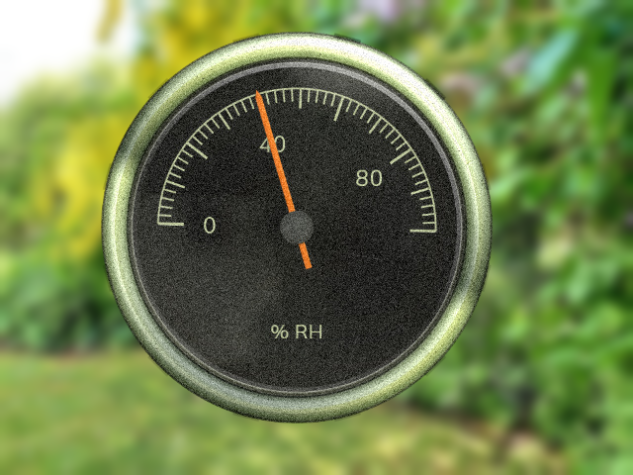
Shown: 40 (%)
